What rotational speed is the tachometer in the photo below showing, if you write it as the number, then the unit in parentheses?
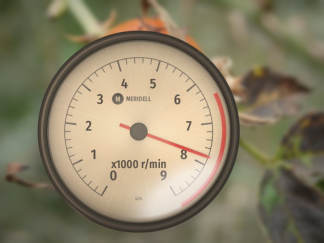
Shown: 7800 (rpm)
